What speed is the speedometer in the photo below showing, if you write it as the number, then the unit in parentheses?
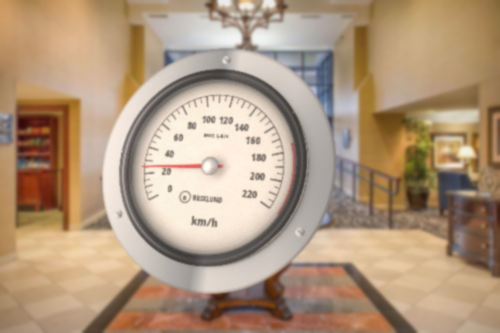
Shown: 25 (km/h)
